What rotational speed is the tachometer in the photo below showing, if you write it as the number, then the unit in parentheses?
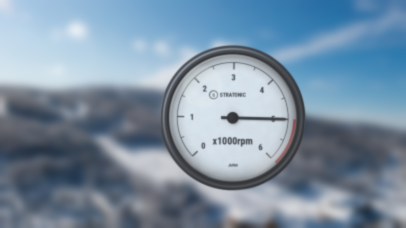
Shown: 5000 (rpm)
